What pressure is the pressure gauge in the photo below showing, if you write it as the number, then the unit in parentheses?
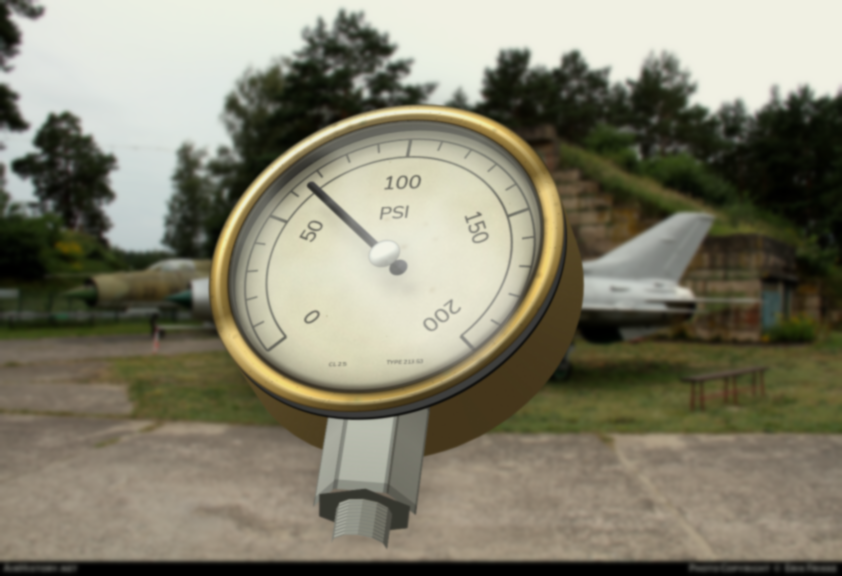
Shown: 65 (psi)
